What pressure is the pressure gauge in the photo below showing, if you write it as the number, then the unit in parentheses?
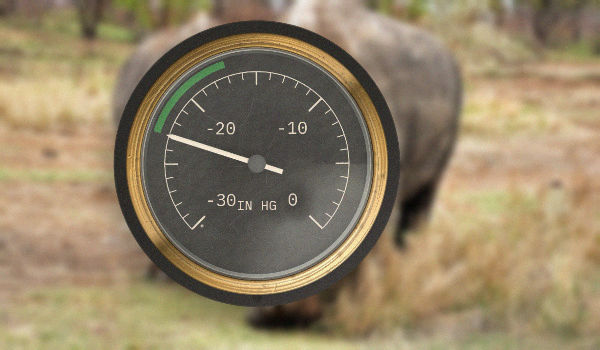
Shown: -23 (inHg)
